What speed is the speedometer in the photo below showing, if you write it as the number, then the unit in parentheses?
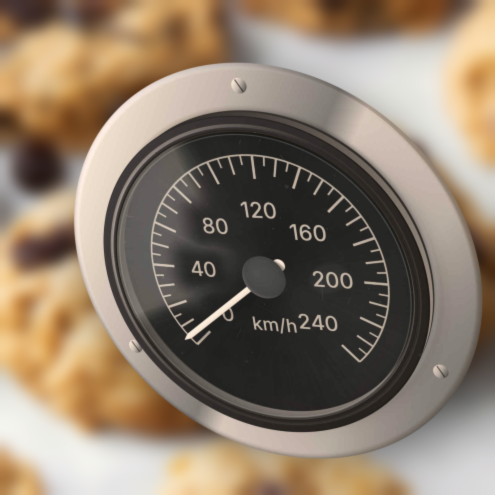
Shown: 5 (km/h)
